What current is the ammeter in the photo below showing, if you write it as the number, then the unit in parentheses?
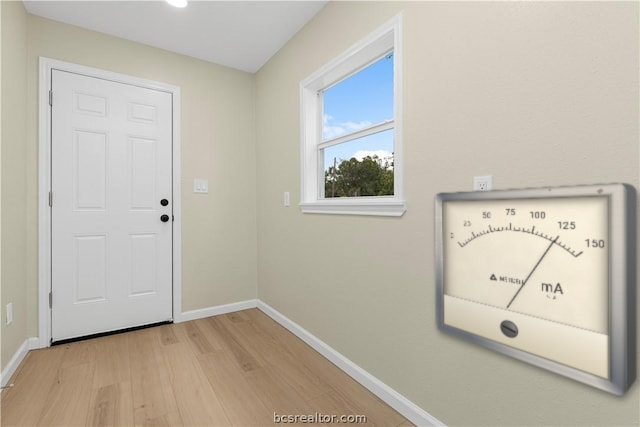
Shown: 125 (mA)
